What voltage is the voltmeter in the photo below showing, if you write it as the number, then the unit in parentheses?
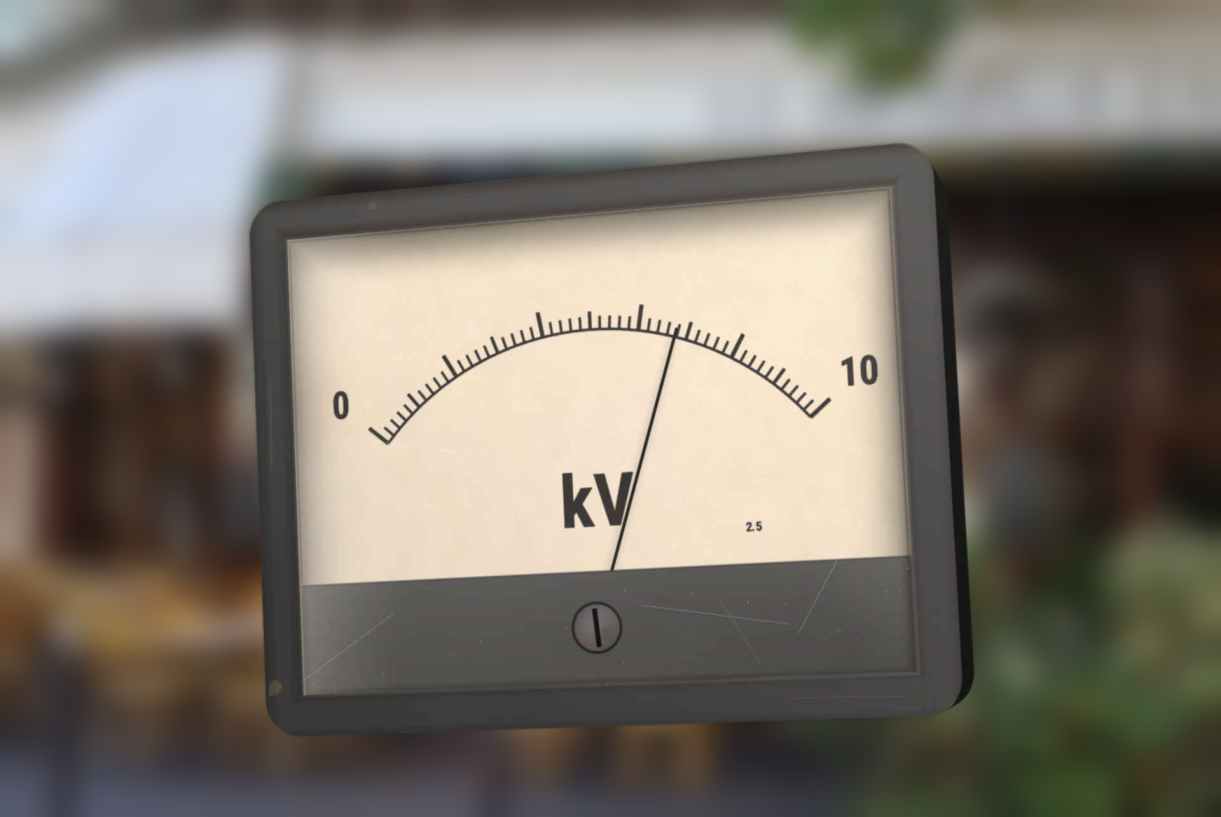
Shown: 6.8 (kV)
